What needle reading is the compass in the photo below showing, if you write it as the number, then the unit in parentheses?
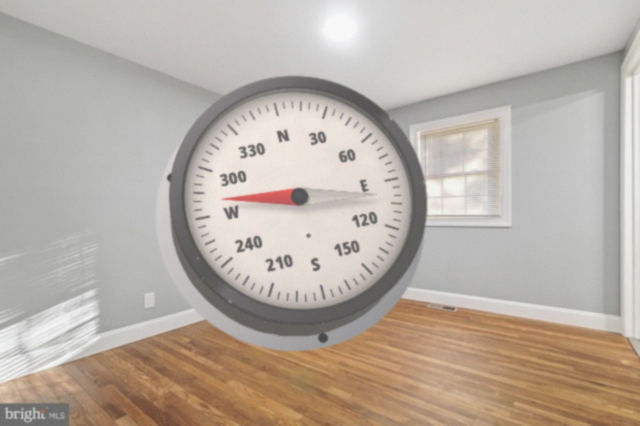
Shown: 280 (°)
